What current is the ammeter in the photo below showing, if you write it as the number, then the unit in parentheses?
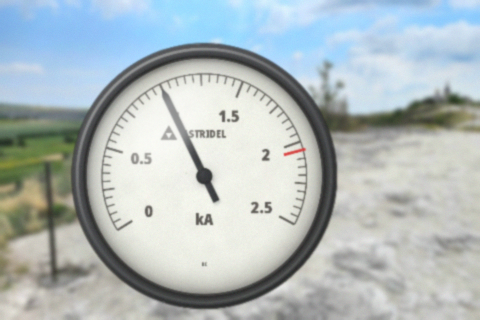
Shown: 1 (kA)
